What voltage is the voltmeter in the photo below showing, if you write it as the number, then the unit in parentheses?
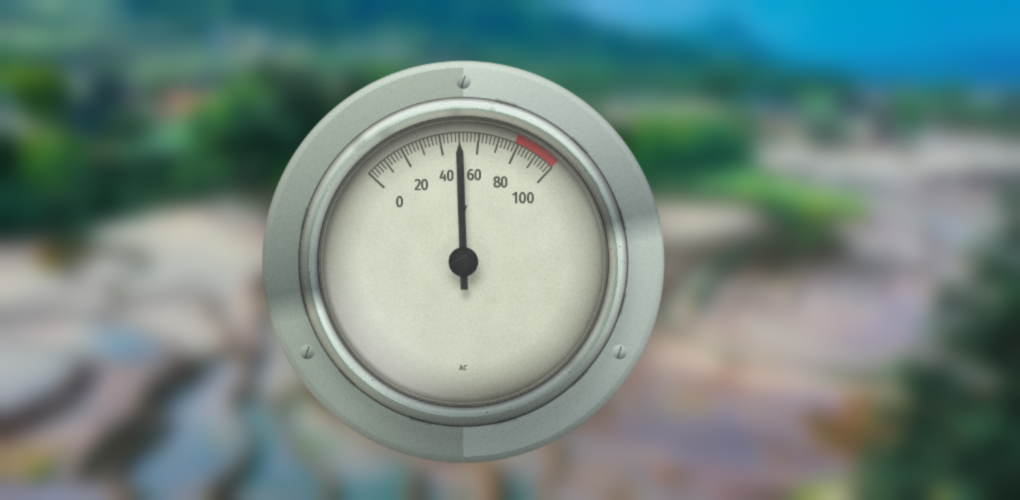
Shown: 50 (V)
